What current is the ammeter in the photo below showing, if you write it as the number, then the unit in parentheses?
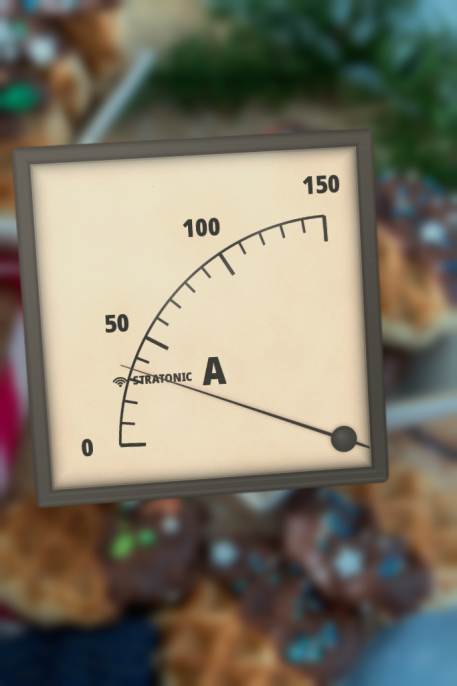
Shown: 35 (A)
